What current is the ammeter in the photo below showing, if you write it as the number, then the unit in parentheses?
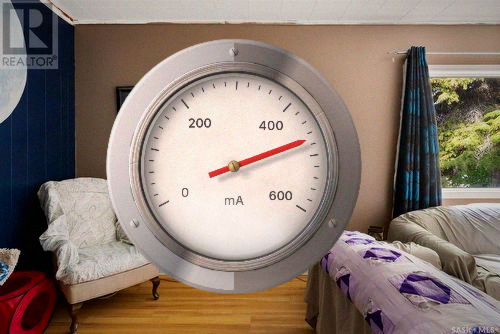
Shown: 470 (mA)
